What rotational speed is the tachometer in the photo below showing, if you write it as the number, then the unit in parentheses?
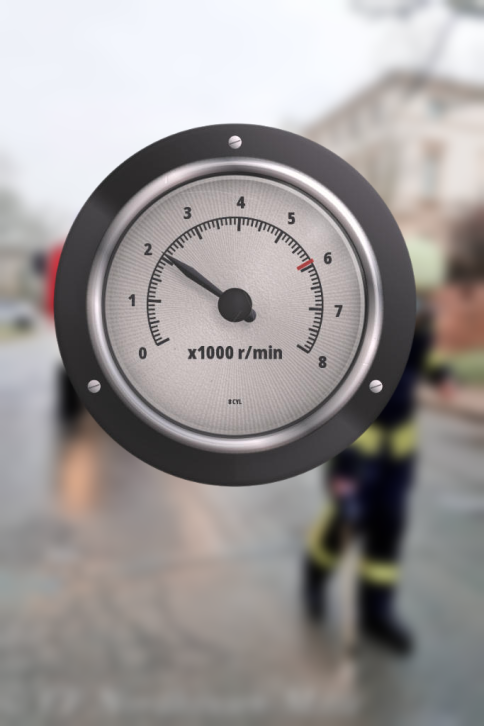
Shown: 2100 (rpm)
